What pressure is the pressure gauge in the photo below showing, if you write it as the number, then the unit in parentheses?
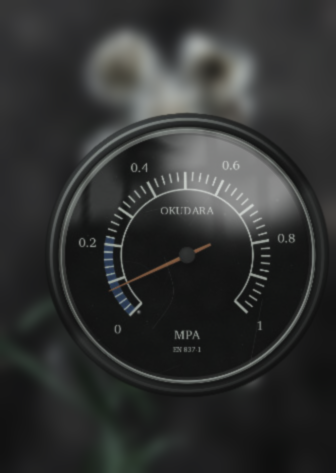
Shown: 0.08 (MPa)
